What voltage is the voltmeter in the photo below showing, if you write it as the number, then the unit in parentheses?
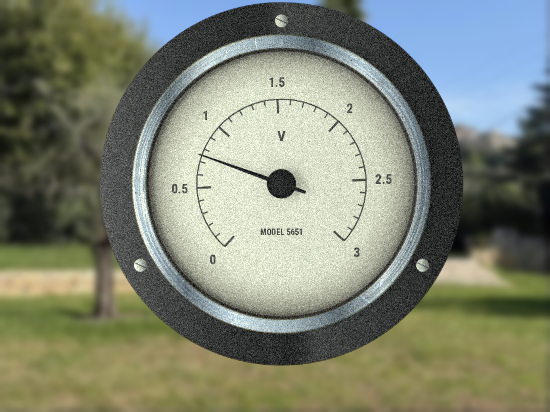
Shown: 0.75 (V)
